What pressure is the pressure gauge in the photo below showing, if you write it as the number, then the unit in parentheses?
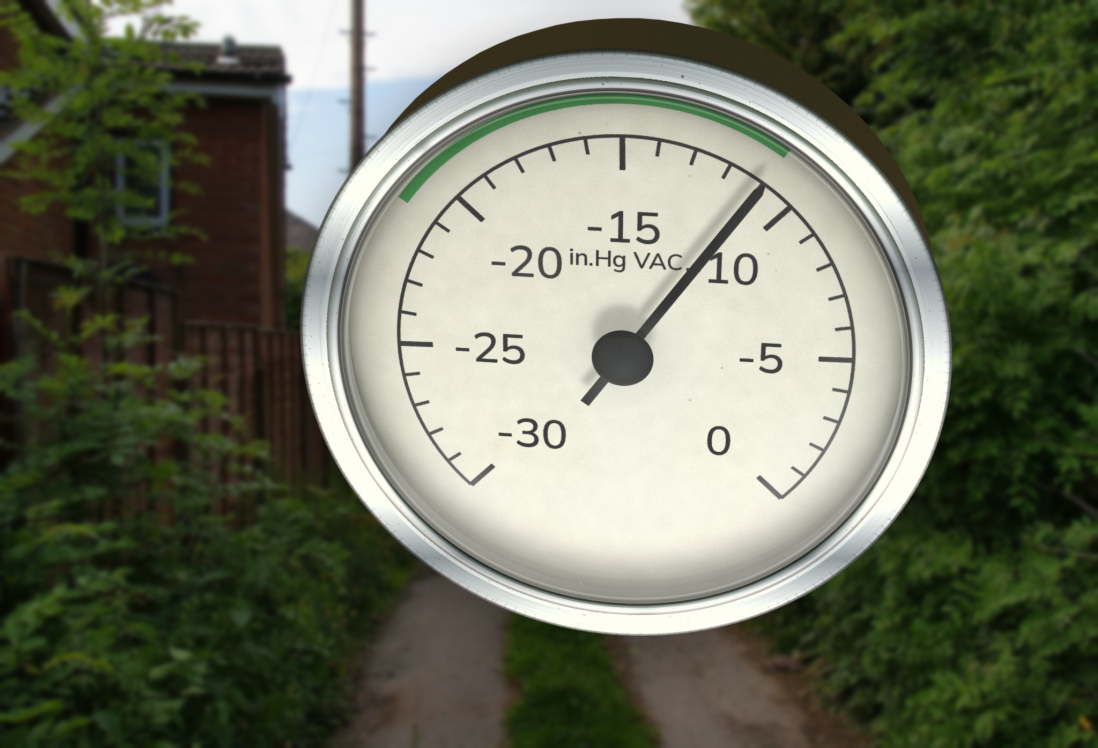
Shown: -11 (inHg)
